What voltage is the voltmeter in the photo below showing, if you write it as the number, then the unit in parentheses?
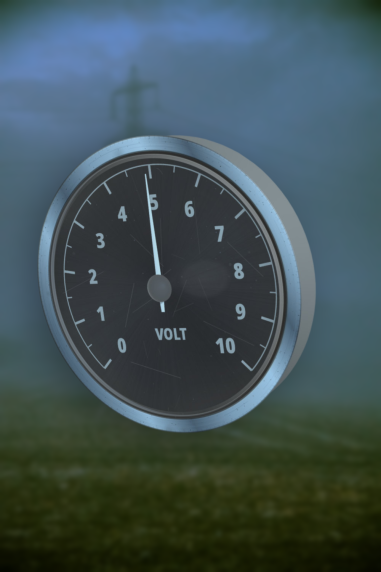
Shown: 5 (V)
